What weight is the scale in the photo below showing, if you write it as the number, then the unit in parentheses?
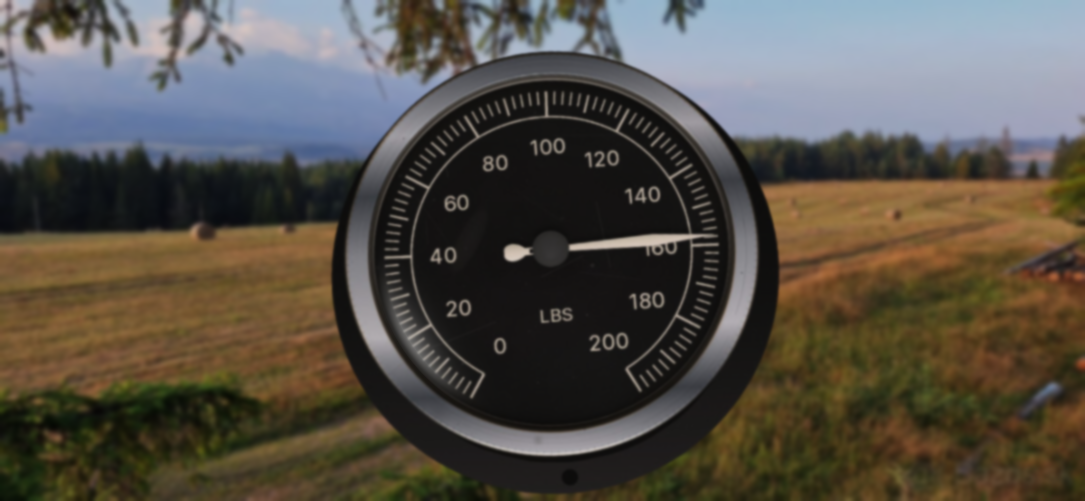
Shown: 158 (lb)
